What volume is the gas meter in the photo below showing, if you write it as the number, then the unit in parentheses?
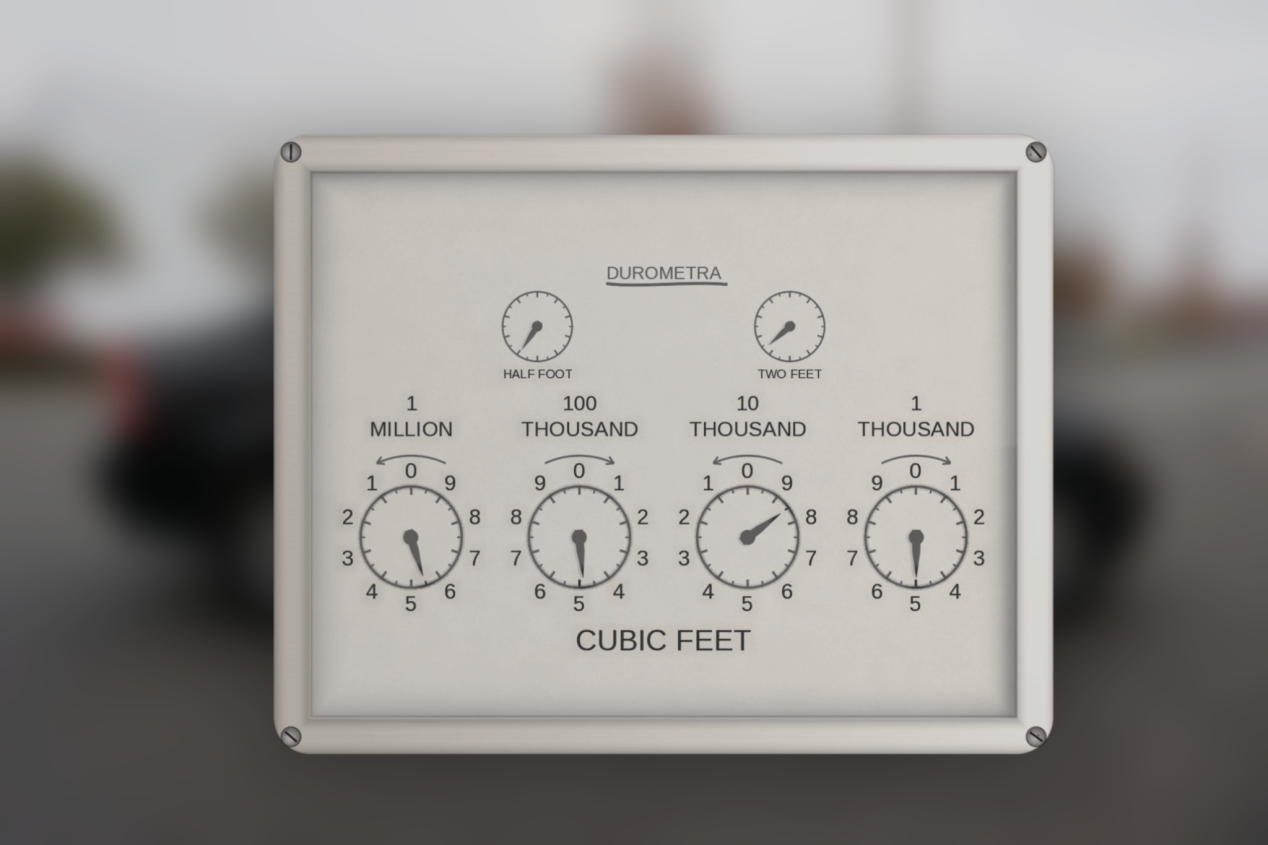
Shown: 548500 (ft³)
